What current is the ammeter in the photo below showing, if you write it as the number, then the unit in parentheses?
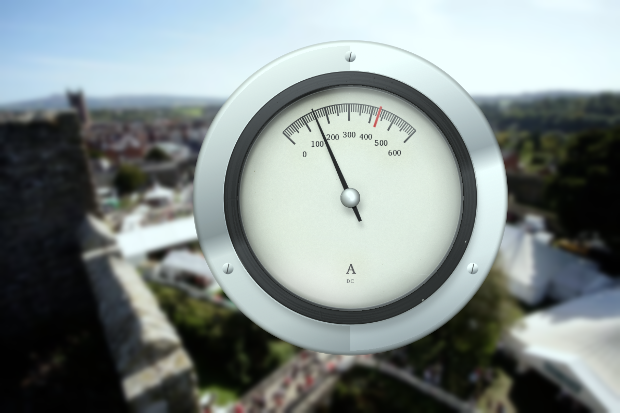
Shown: 150 (A)
